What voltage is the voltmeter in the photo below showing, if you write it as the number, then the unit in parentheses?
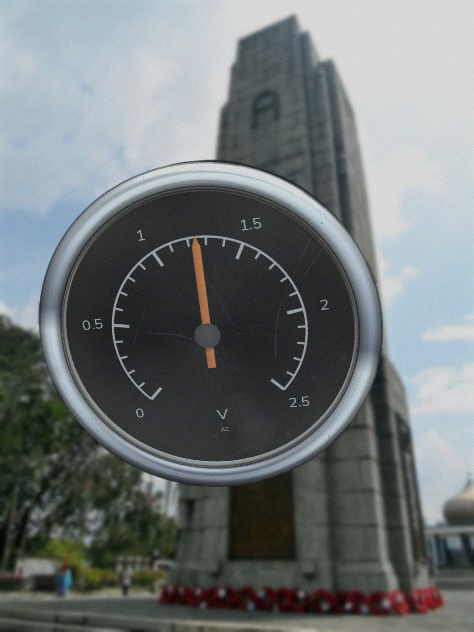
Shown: 1.25 (V)
